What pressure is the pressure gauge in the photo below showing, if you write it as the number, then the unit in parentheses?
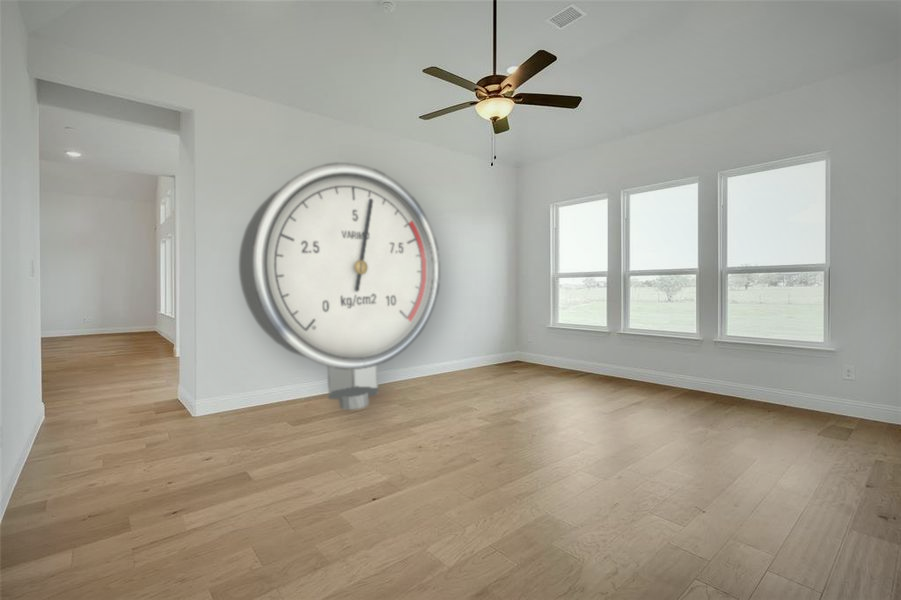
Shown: 5.5 (kg/cm²)
